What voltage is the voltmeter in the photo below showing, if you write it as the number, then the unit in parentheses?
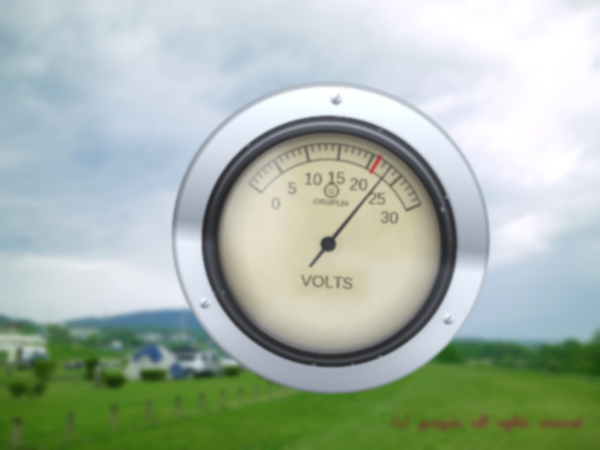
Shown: 23 (V)
